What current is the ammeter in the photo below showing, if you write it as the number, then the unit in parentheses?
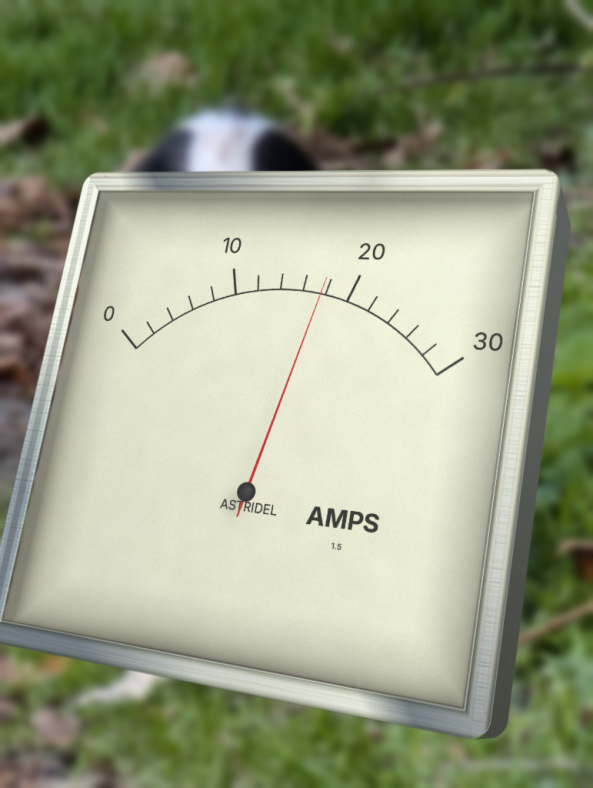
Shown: 18 (A)
